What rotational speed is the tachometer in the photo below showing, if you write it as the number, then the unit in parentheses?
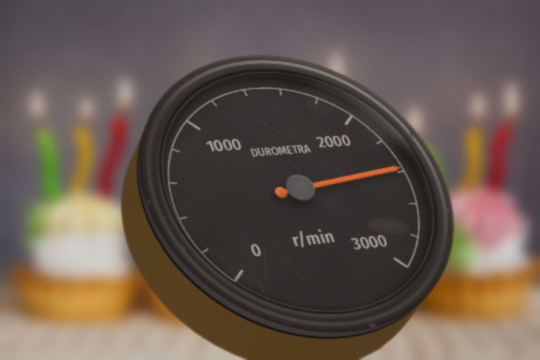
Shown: 2400 (rpm)
